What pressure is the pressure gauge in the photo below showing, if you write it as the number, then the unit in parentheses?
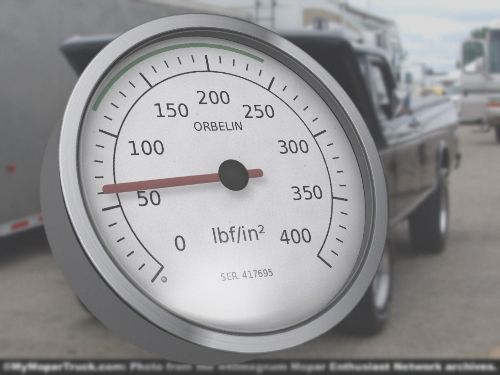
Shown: 60 (psi)
